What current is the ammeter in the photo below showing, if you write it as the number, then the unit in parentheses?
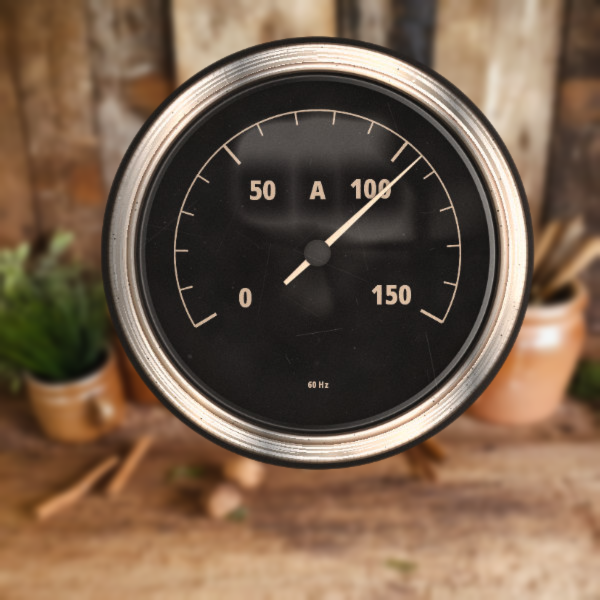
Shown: 105 (A)
